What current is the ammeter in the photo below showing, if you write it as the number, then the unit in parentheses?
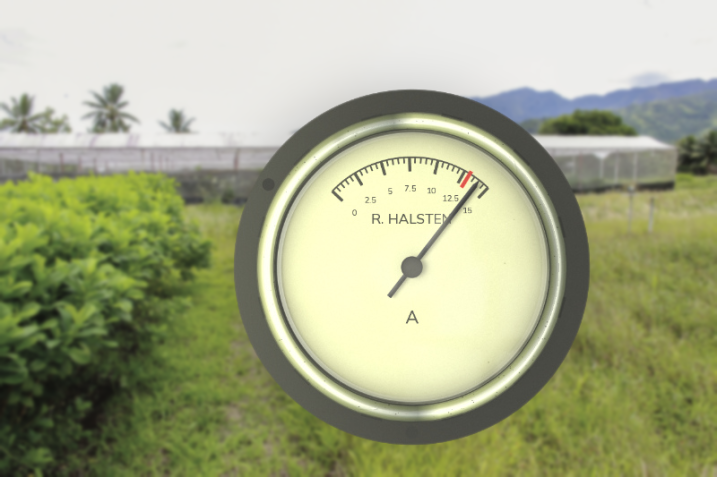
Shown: 14 (A)
